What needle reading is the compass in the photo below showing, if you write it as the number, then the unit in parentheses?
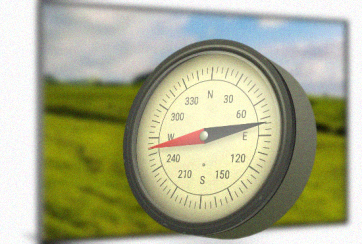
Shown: 260 (°)
